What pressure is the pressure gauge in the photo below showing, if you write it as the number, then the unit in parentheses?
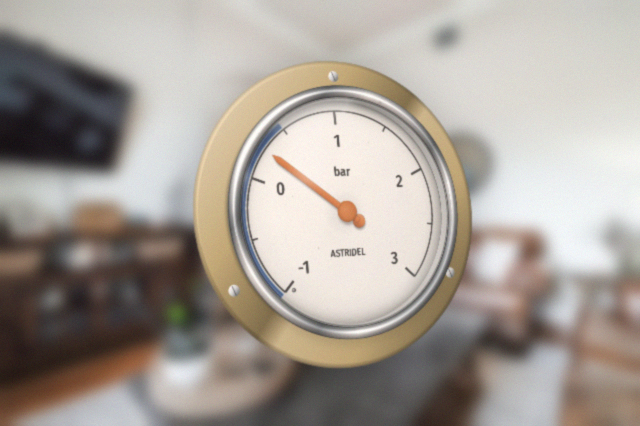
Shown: 0.25 (bar)
